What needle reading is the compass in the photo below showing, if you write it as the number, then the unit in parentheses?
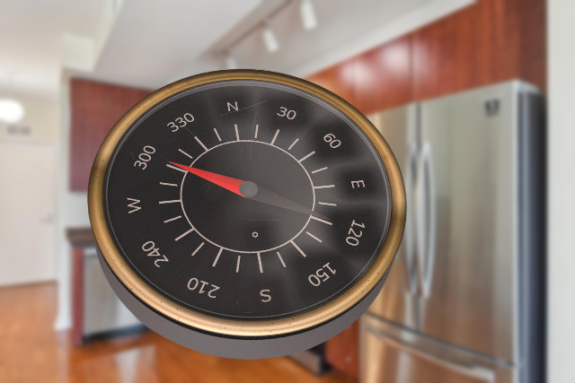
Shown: 300 (°)
